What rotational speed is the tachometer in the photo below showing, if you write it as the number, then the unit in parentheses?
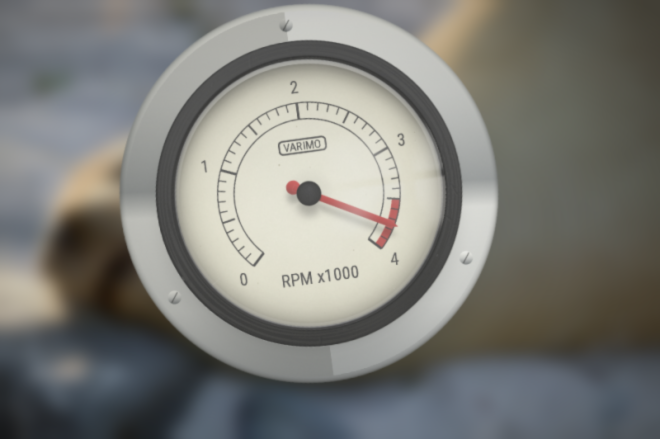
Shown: 3750 (rpm)
